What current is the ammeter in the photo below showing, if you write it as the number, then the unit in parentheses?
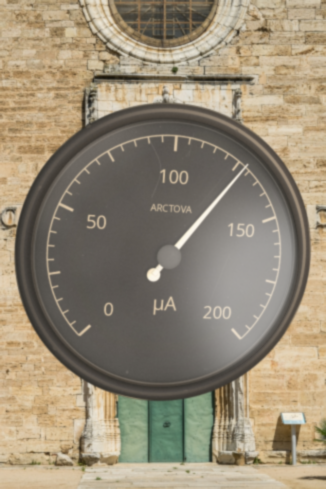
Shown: 127.5 (µA)
